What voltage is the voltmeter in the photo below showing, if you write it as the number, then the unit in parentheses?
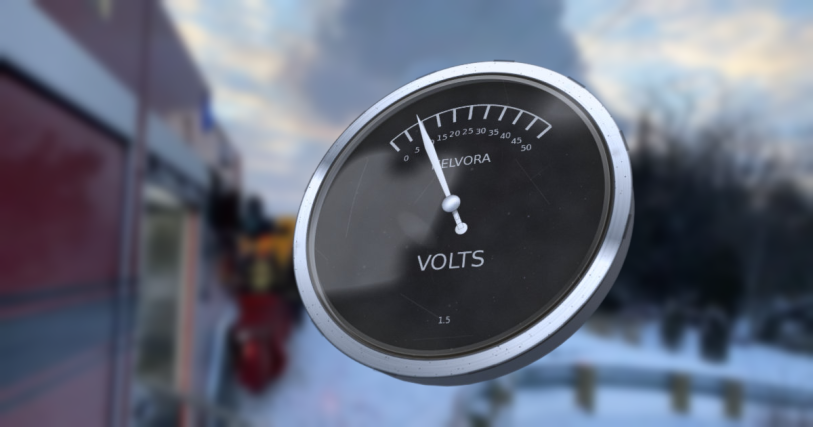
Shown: 10 (V)
